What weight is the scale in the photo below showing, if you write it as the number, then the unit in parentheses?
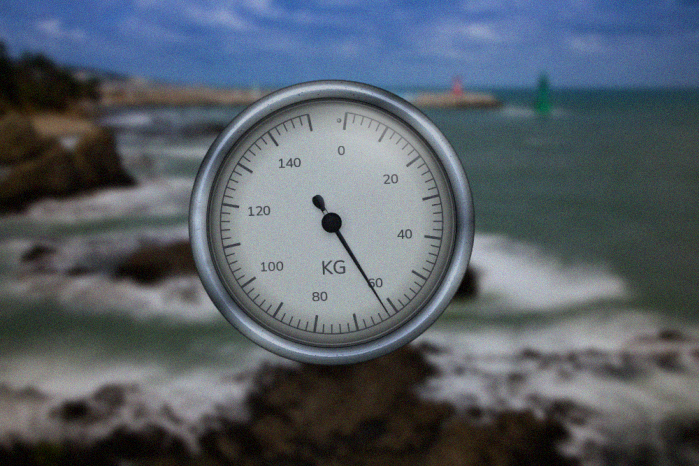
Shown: 62 (kg)
